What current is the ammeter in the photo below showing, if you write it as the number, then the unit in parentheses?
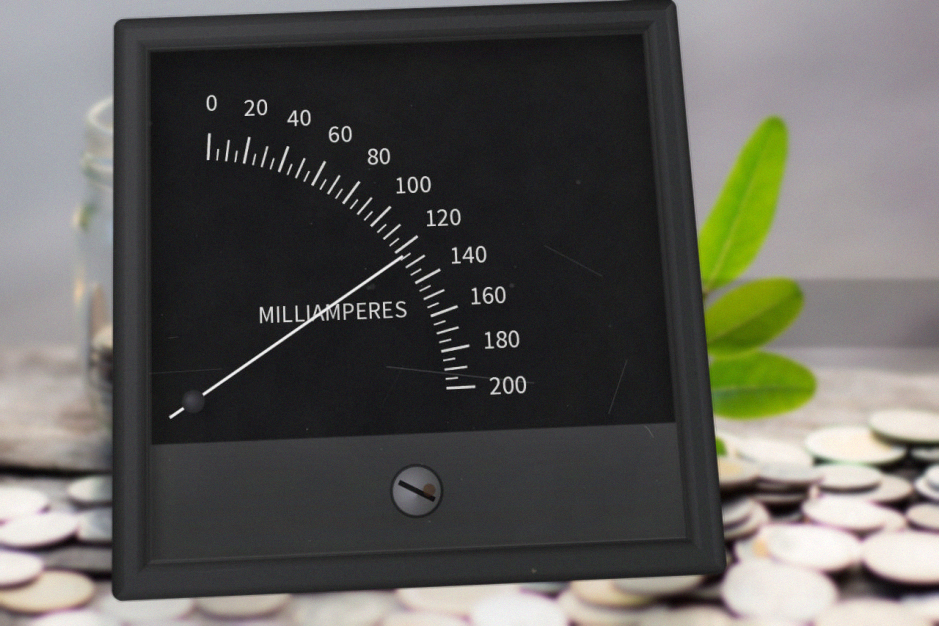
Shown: 125 (mA)
